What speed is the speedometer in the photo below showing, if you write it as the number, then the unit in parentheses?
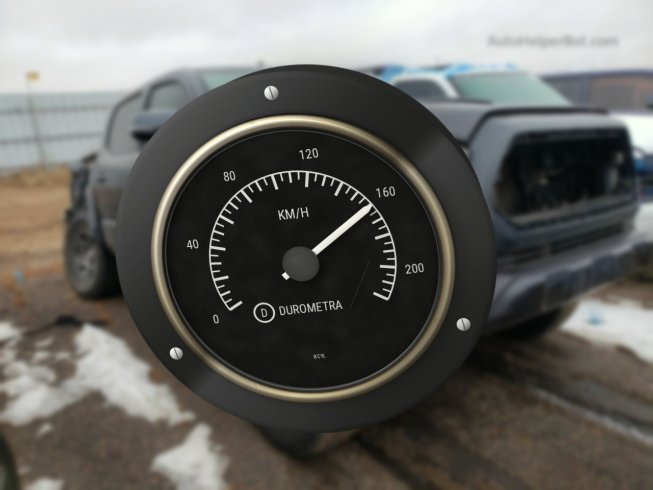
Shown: 160 (km/h)
